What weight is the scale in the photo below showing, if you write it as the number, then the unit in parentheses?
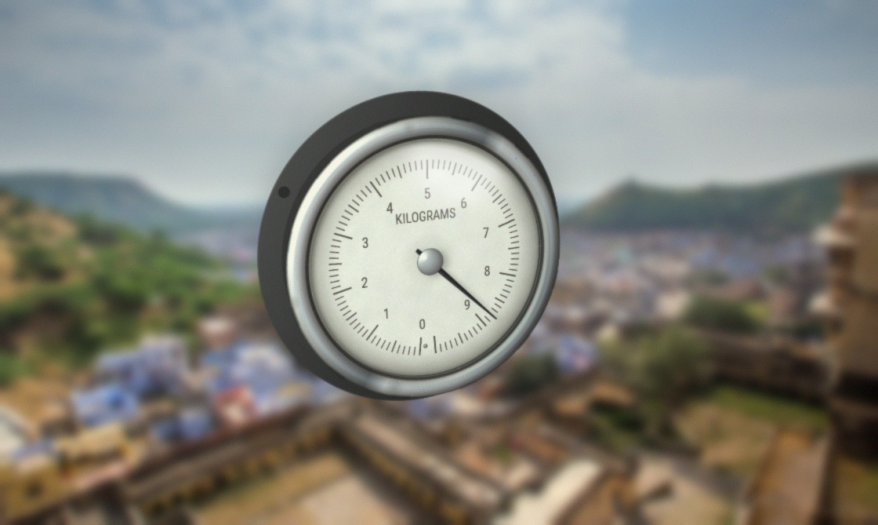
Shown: 8.8 (kg)
